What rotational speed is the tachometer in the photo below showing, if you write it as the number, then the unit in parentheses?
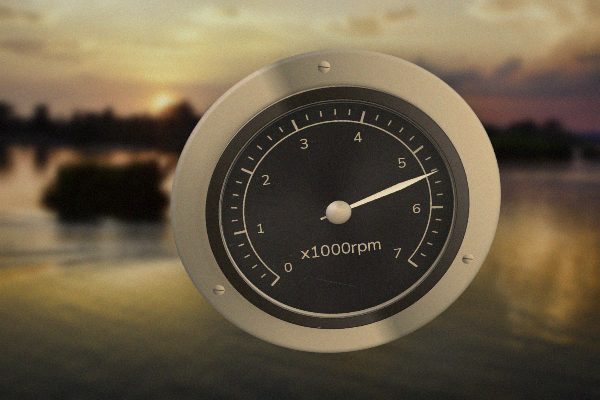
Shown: 5400 (rpm)
